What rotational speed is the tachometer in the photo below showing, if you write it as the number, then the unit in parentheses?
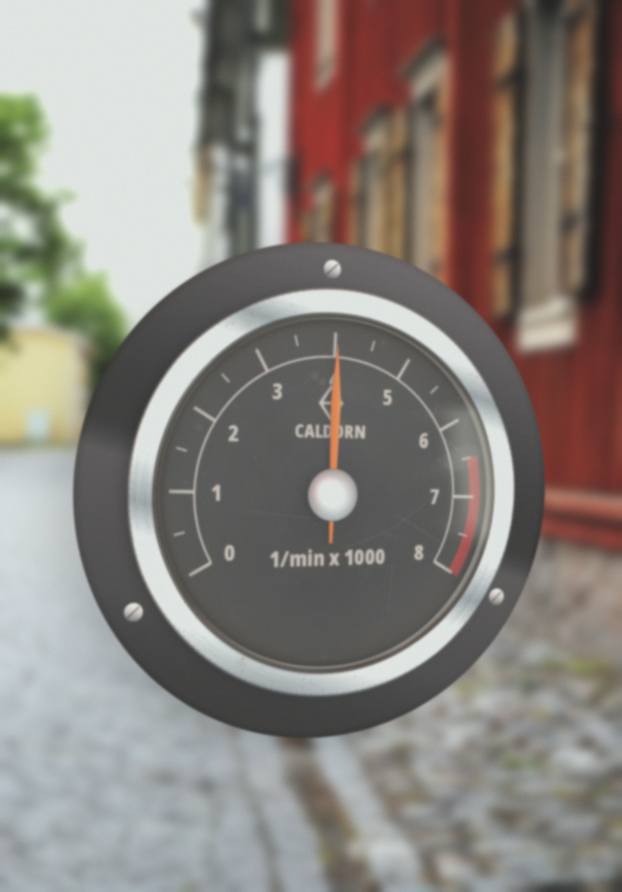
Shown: 4000 (rpm)
